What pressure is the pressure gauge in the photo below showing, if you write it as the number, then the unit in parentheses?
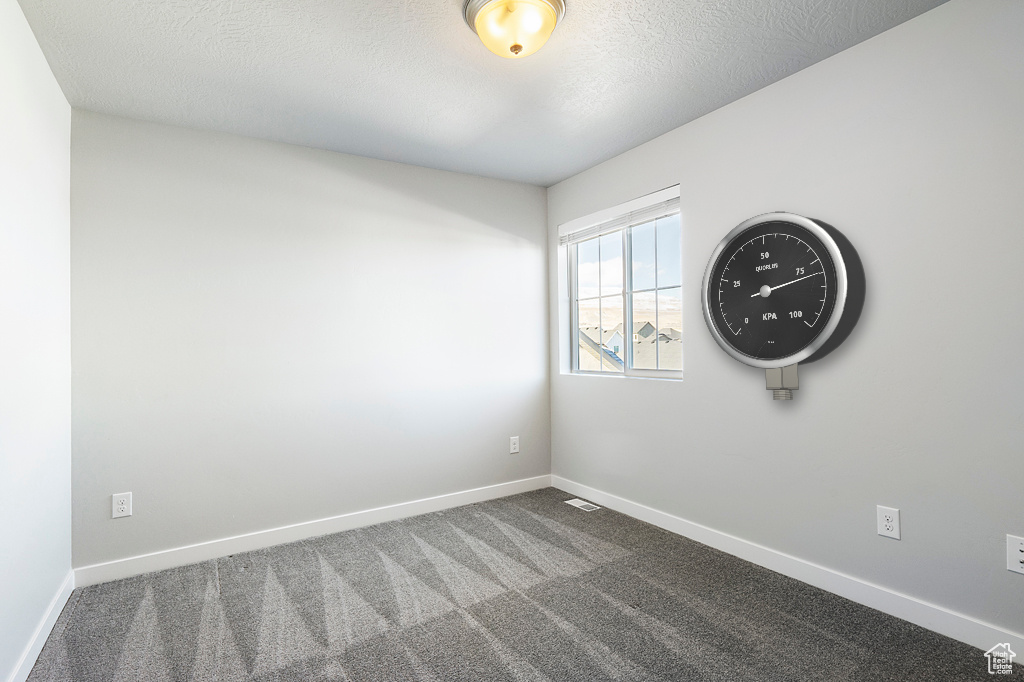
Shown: 80 (kPa)
